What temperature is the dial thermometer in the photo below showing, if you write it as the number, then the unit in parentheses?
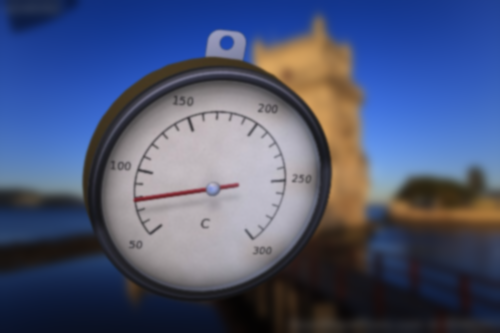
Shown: 80 (°C)
